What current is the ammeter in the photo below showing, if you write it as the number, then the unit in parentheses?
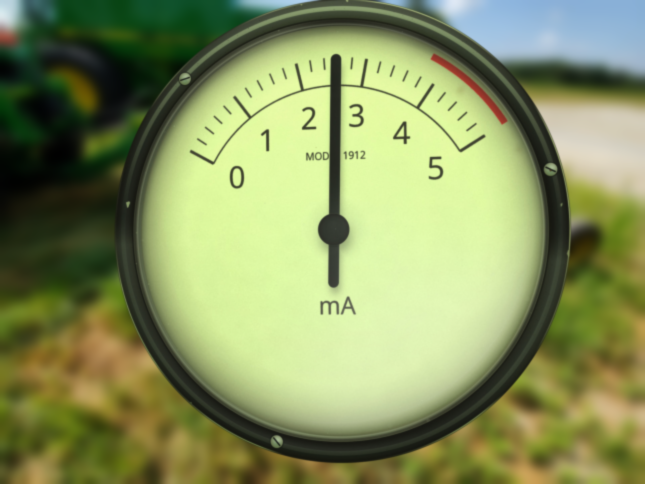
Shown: 2.6 (mA)
